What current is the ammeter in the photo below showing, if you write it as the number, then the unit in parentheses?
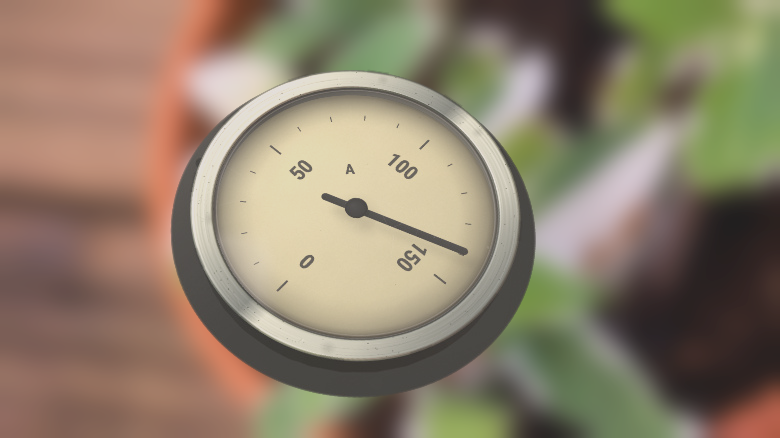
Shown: 140 (A)
